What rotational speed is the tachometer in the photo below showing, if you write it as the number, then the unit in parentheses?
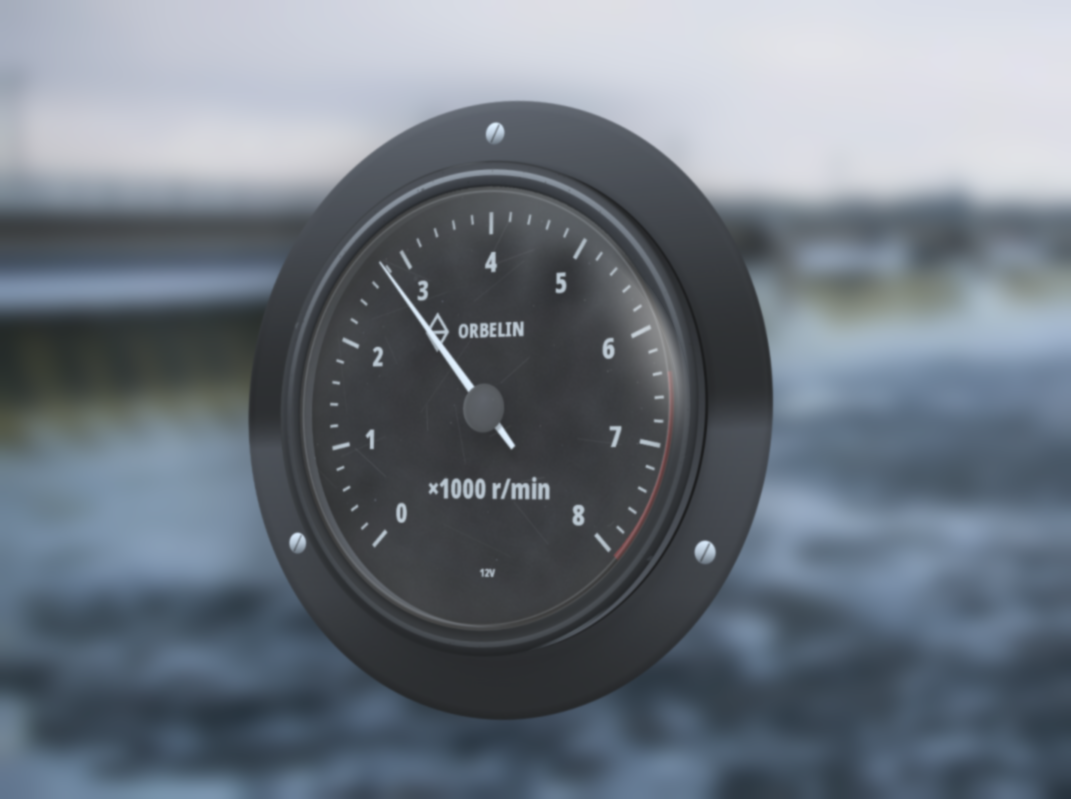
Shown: 2800 (rpm)
